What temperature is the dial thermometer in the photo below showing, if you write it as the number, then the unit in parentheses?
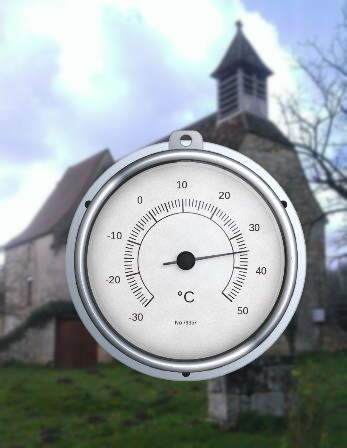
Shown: 35 (°C)
